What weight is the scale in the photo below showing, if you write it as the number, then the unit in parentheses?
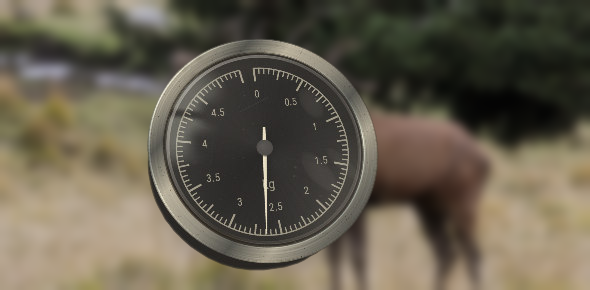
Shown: 2.65 (kg)
